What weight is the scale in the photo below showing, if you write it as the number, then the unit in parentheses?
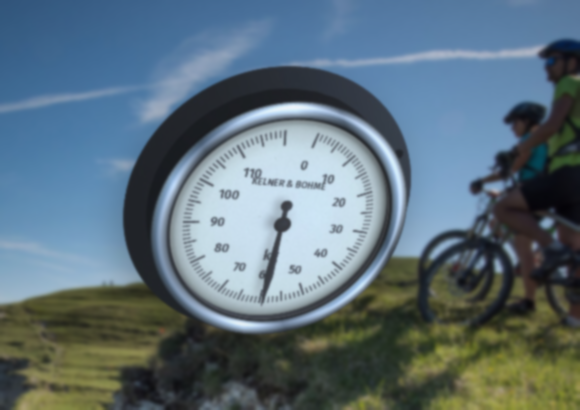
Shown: 60 (kg)
